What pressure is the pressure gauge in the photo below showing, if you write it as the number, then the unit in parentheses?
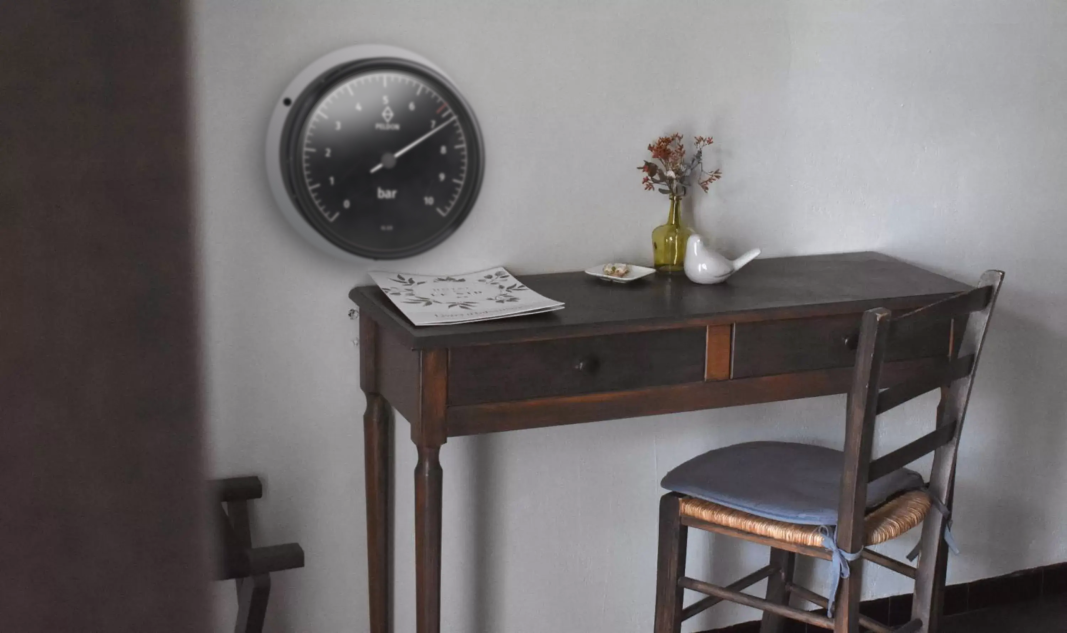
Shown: 7.2 (bar)
